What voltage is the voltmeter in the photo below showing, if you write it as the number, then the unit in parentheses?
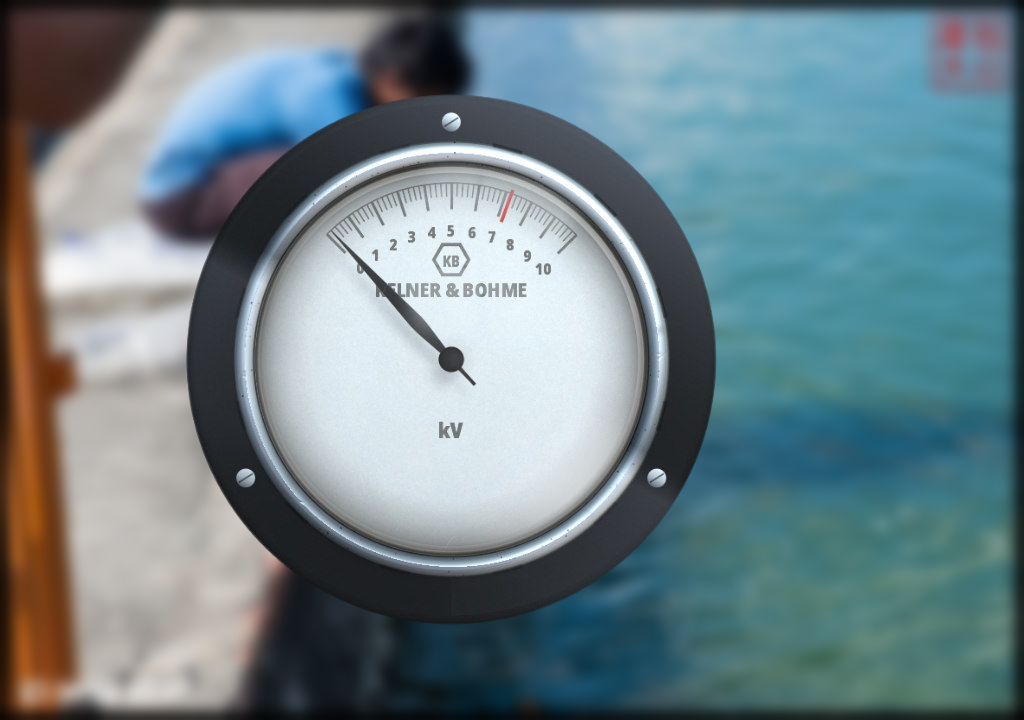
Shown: 0.2 (kV)
